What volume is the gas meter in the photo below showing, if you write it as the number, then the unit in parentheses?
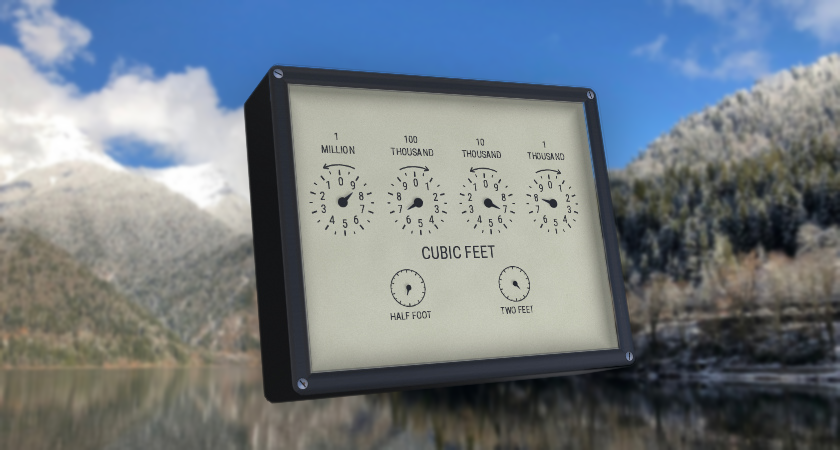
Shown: 866800 (ft³)
